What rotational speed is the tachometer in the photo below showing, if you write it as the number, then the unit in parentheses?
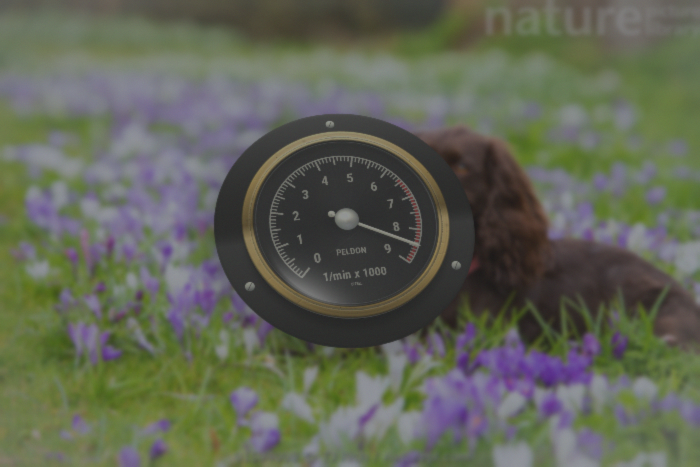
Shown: 8500 (rpm)
